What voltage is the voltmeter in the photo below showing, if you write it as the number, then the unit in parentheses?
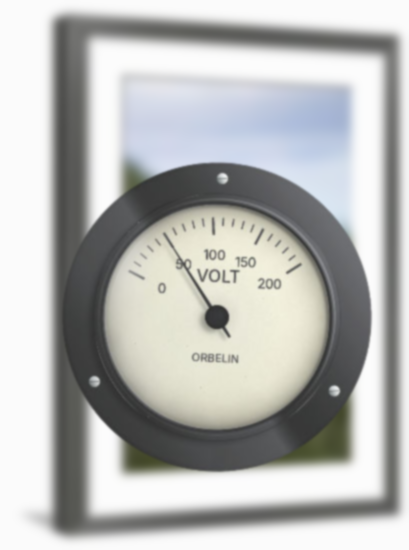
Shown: 50 (V)
